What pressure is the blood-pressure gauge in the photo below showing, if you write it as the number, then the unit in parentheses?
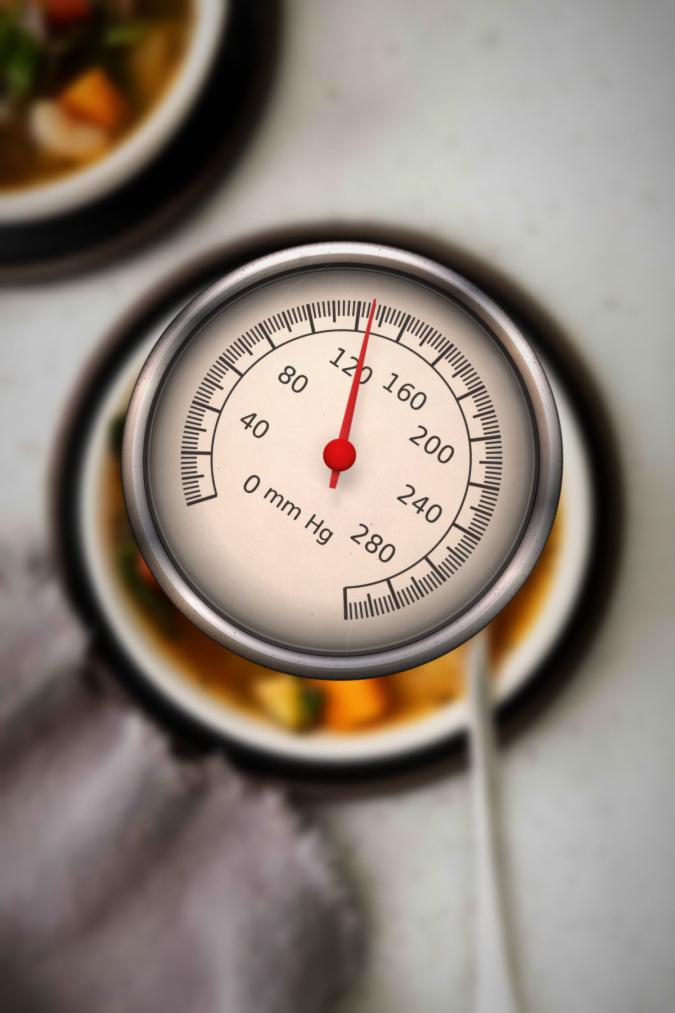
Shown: 126 (mmHg)
